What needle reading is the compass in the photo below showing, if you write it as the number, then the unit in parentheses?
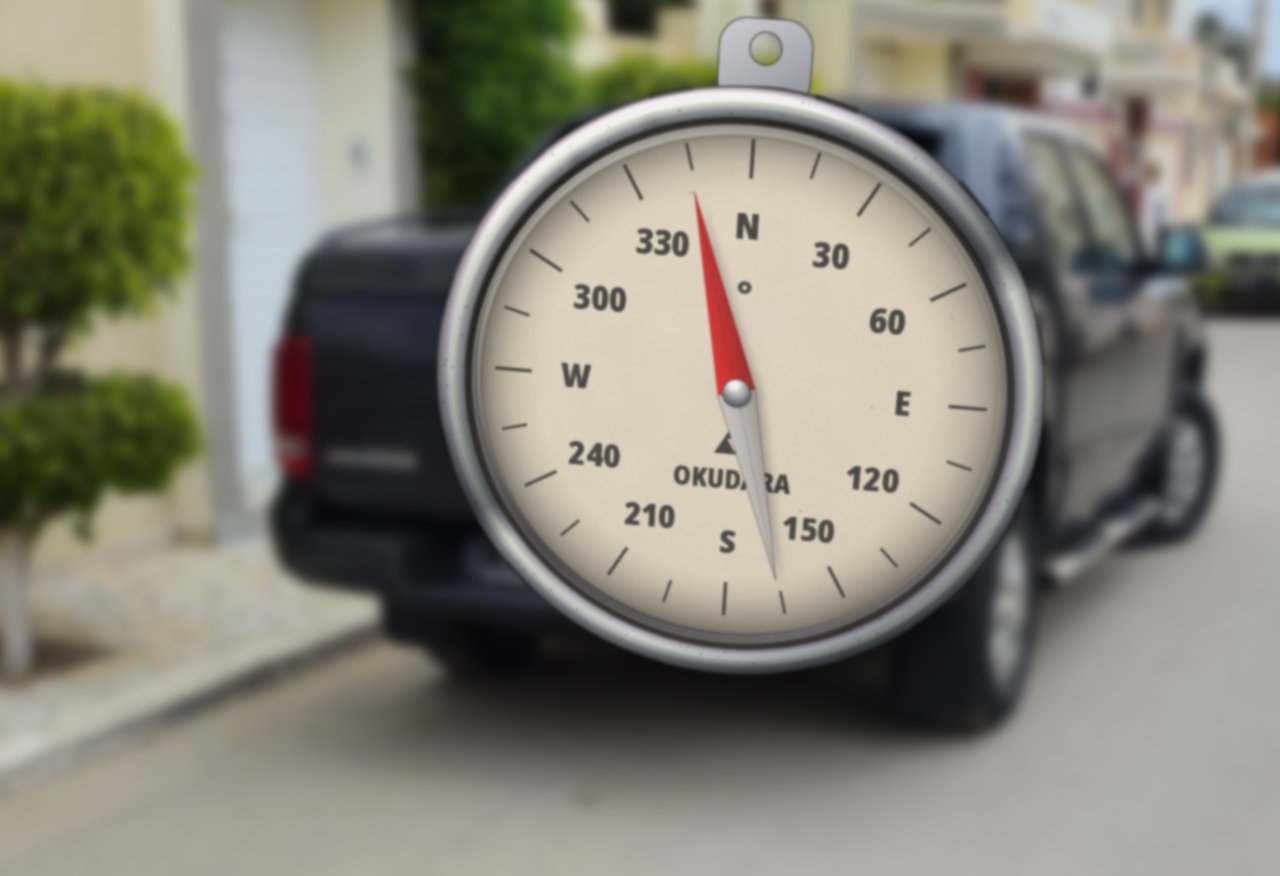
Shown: 345 (°)
